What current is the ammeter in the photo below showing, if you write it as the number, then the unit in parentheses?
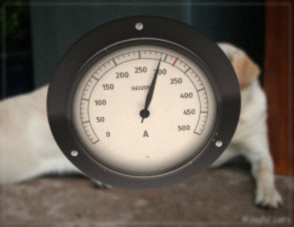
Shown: 290 (A)
